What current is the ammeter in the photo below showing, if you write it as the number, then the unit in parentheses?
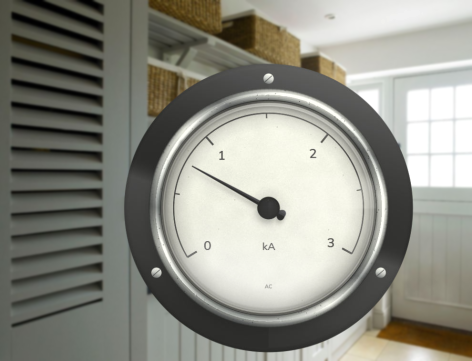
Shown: 0.75 (kA)
